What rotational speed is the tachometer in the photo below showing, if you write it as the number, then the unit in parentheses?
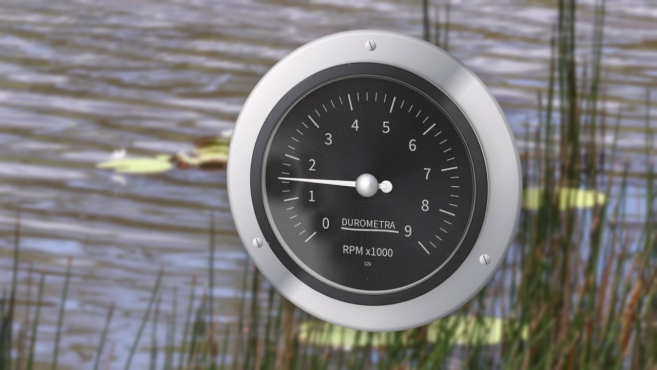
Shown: 1500 (rpm)
